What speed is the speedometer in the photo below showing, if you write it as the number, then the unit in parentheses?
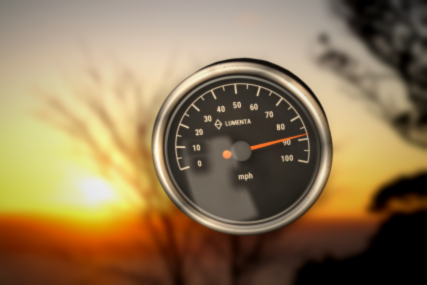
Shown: 87.5 (mph)
